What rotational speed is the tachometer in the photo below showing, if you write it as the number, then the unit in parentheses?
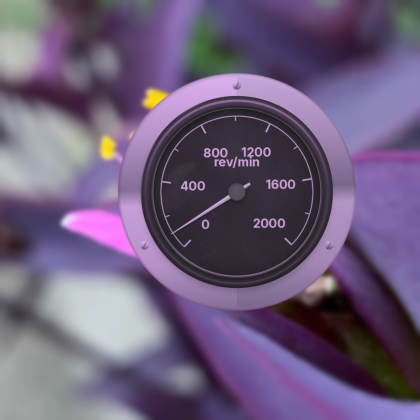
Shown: 100 (rpm)
